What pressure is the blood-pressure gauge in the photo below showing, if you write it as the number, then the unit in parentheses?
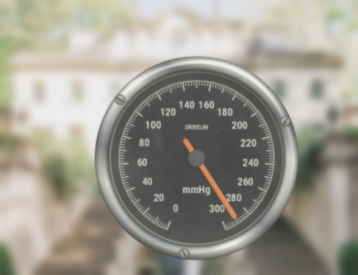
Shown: 290 (mmHg)
